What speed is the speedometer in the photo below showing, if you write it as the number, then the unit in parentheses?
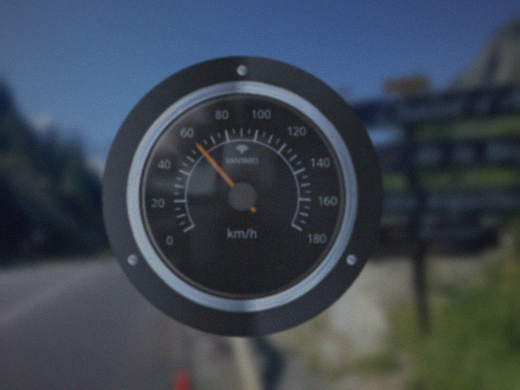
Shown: 60 (km/h)
